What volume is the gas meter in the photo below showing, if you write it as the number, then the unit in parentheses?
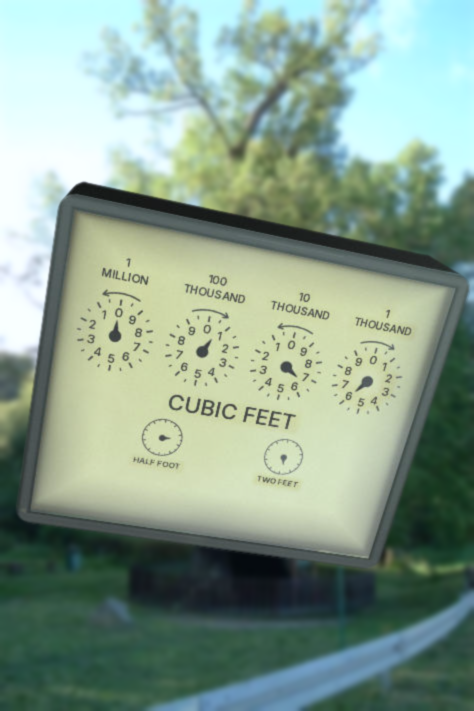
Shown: 6600 (ft³)
